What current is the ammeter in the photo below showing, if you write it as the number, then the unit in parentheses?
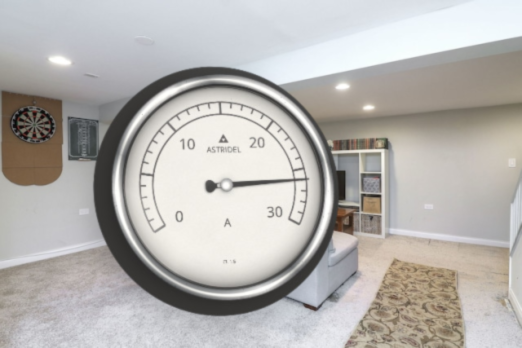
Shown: 26 (A)
